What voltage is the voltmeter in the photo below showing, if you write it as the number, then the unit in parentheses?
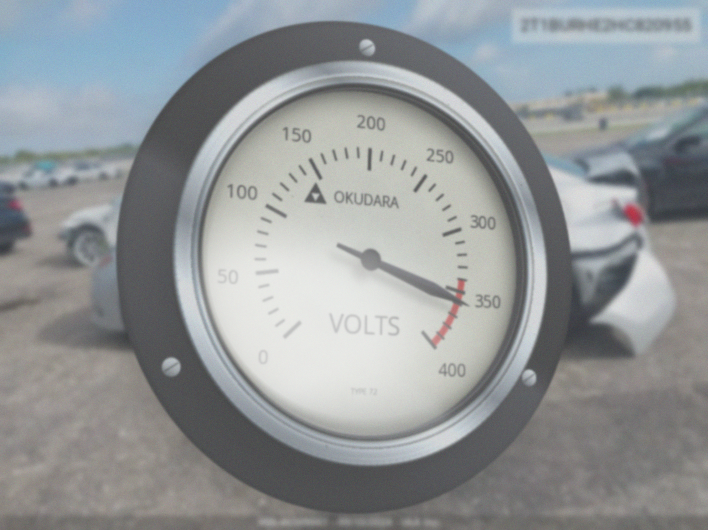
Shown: 360 (V)
